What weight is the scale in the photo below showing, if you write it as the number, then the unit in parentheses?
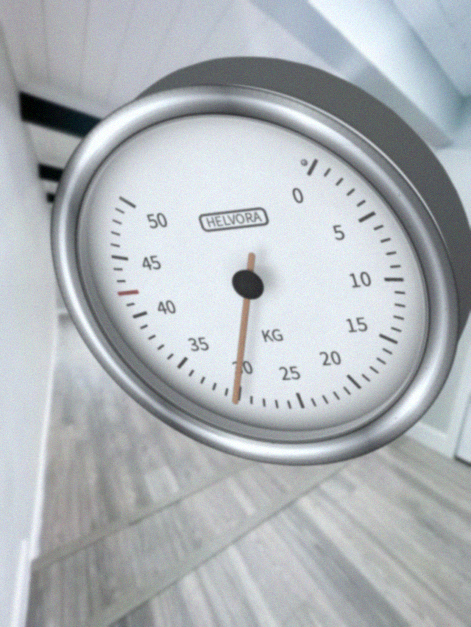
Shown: 30 (kg)
